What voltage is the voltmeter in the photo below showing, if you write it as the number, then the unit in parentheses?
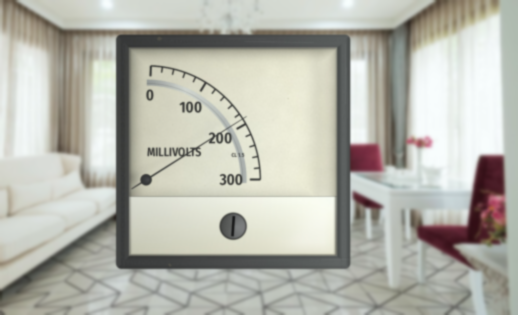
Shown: 190 (mV)
